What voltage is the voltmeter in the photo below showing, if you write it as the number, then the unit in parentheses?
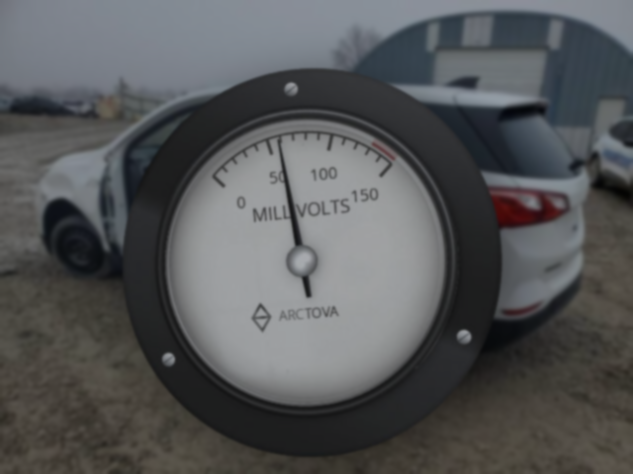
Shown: 60 (mV)
